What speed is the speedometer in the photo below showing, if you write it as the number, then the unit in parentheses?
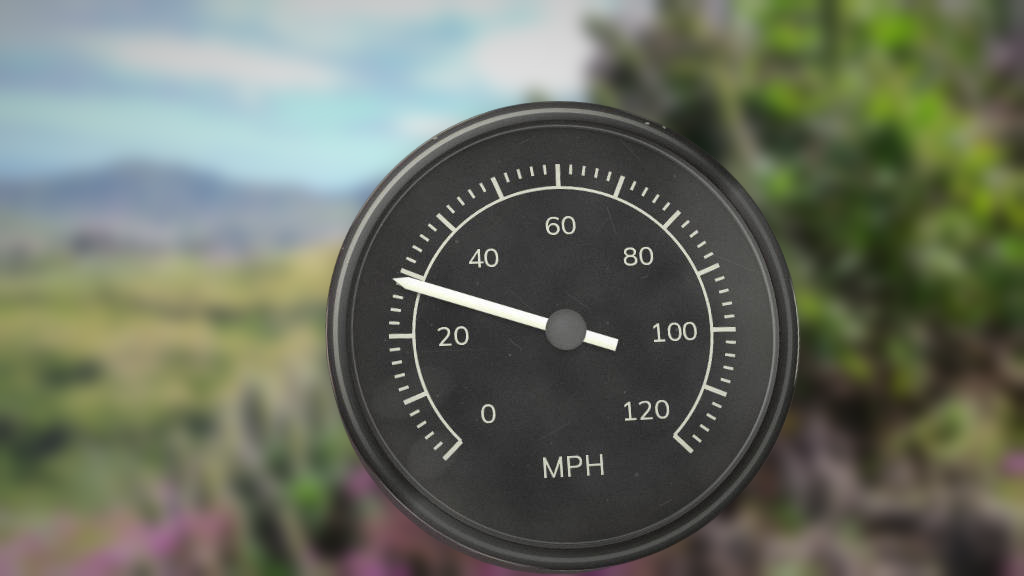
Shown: 28 (mph)
